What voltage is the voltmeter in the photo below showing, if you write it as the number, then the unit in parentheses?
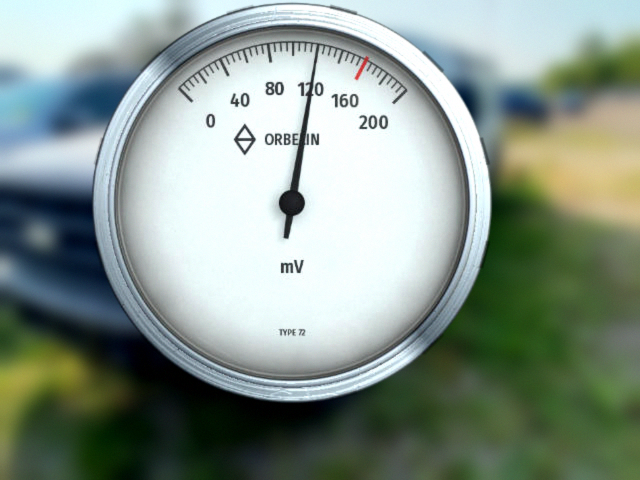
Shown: 120 (mV)
